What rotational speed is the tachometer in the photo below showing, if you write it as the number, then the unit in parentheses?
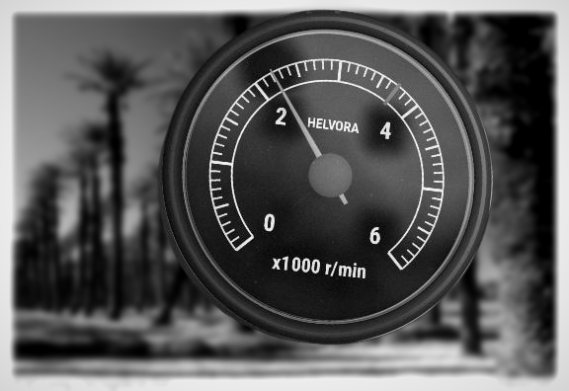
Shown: 2200 (rpm)
